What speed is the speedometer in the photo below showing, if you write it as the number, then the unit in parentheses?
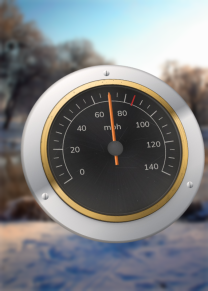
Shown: 70 (mph)
